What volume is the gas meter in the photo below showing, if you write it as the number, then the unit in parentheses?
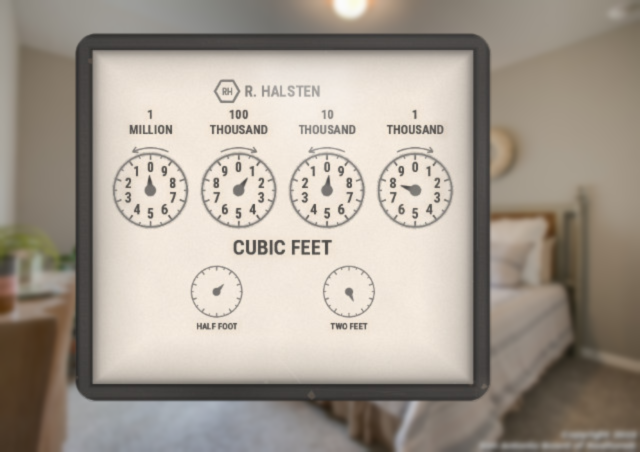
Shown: 9800 (ft³)
